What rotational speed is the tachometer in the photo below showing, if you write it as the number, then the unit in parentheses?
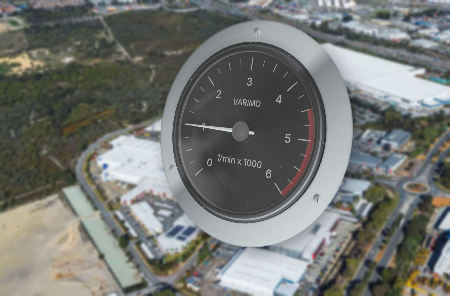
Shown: 1000 (rpm)
